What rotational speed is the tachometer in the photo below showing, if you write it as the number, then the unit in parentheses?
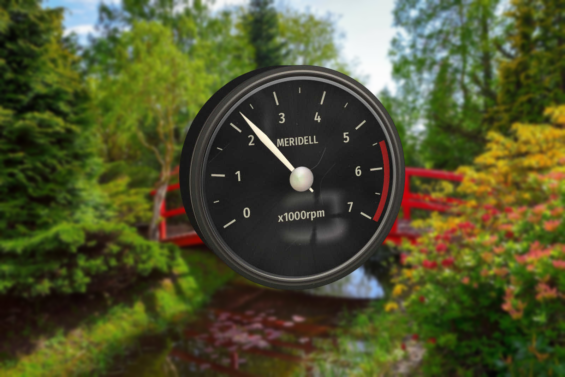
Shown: 2250 (rpm)
